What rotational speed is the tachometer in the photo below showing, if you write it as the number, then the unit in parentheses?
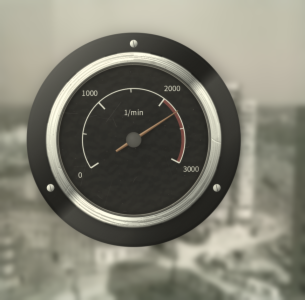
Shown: 2250 (rpm)
